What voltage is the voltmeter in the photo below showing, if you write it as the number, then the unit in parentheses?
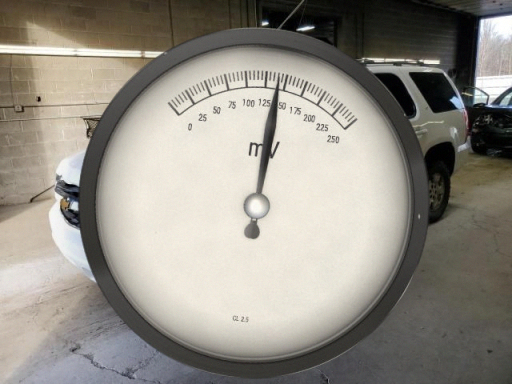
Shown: 140 (mV)
